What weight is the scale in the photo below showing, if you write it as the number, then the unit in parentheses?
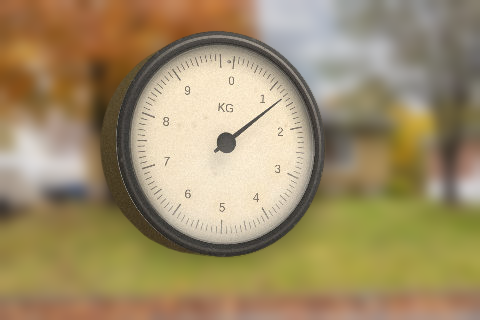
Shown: 1.3 (kg)
